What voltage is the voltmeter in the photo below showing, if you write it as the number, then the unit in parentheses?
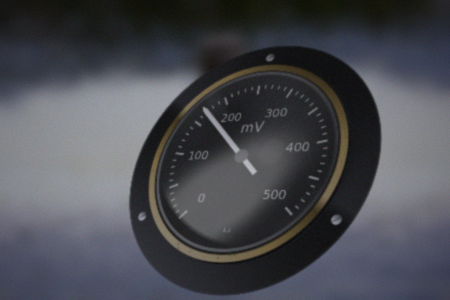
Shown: 170 (mV)
